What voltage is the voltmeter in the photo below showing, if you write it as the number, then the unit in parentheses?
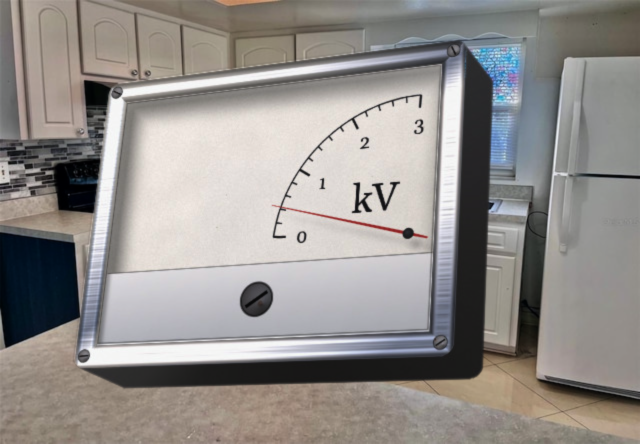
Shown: 0.4 (kV)
